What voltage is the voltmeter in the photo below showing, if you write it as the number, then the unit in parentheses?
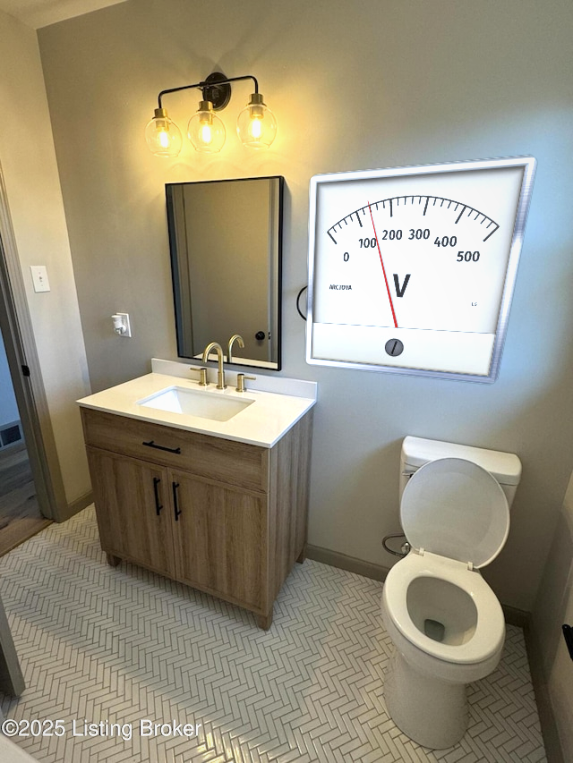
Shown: 140 (V)
